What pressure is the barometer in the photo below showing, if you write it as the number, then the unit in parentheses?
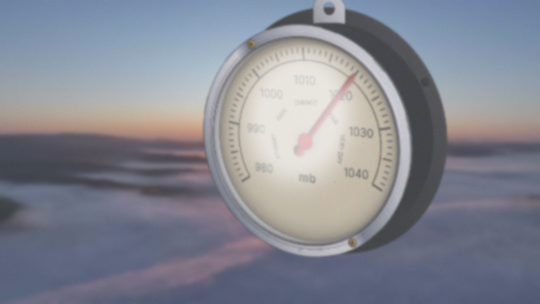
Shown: 1020 (mbar)
